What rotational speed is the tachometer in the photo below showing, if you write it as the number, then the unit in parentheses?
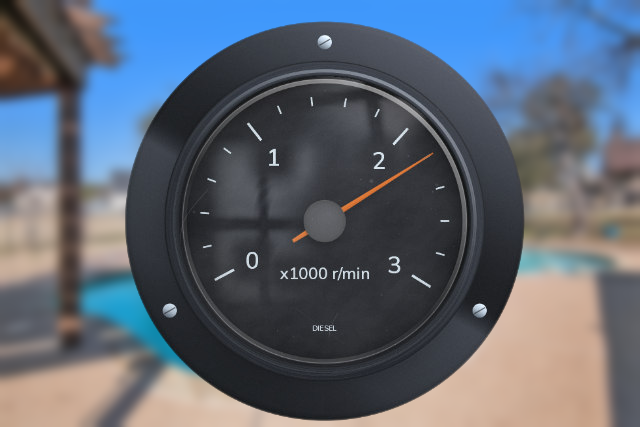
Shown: 2200 (rpm)
